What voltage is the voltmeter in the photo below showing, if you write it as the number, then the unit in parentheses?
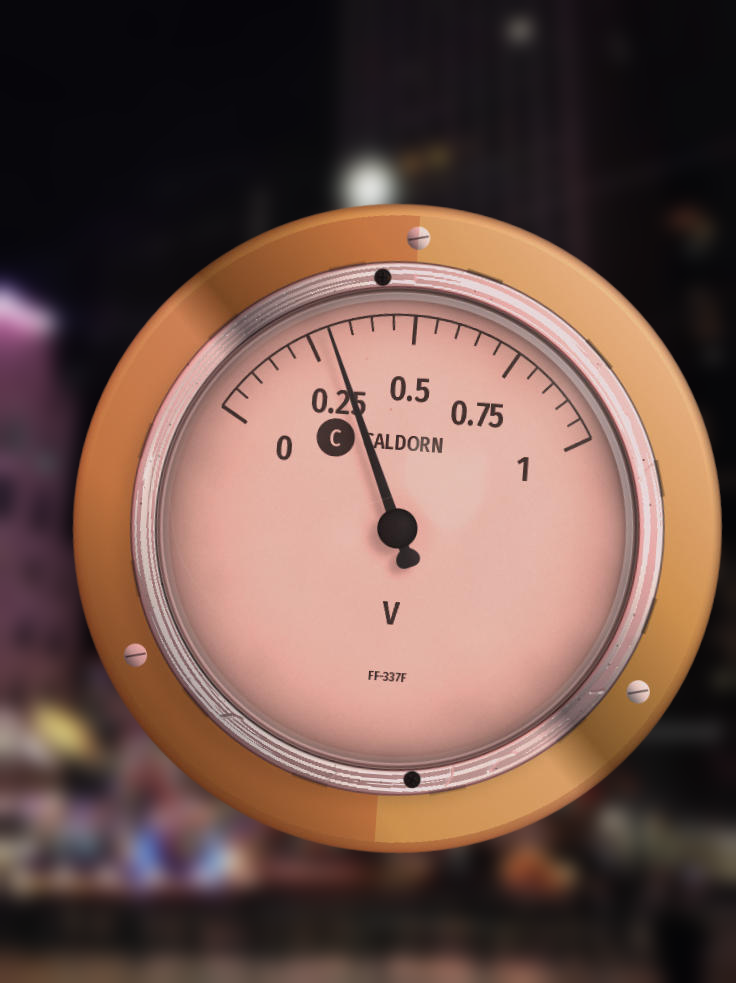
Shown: 0.3 (V)
